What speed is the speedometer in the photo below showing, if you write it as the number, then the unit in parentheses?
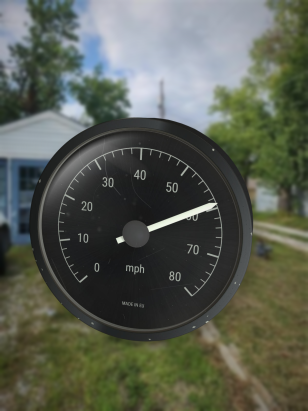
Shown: 59 (mph)
